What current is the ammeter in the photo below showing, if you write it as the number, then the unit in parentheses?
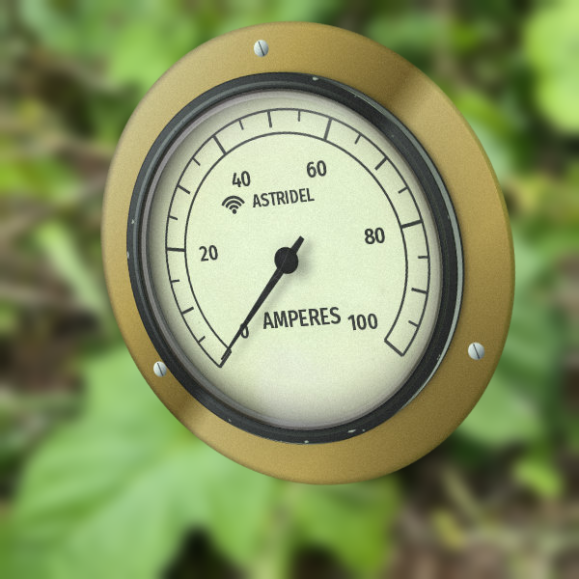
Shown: 0 (A)
